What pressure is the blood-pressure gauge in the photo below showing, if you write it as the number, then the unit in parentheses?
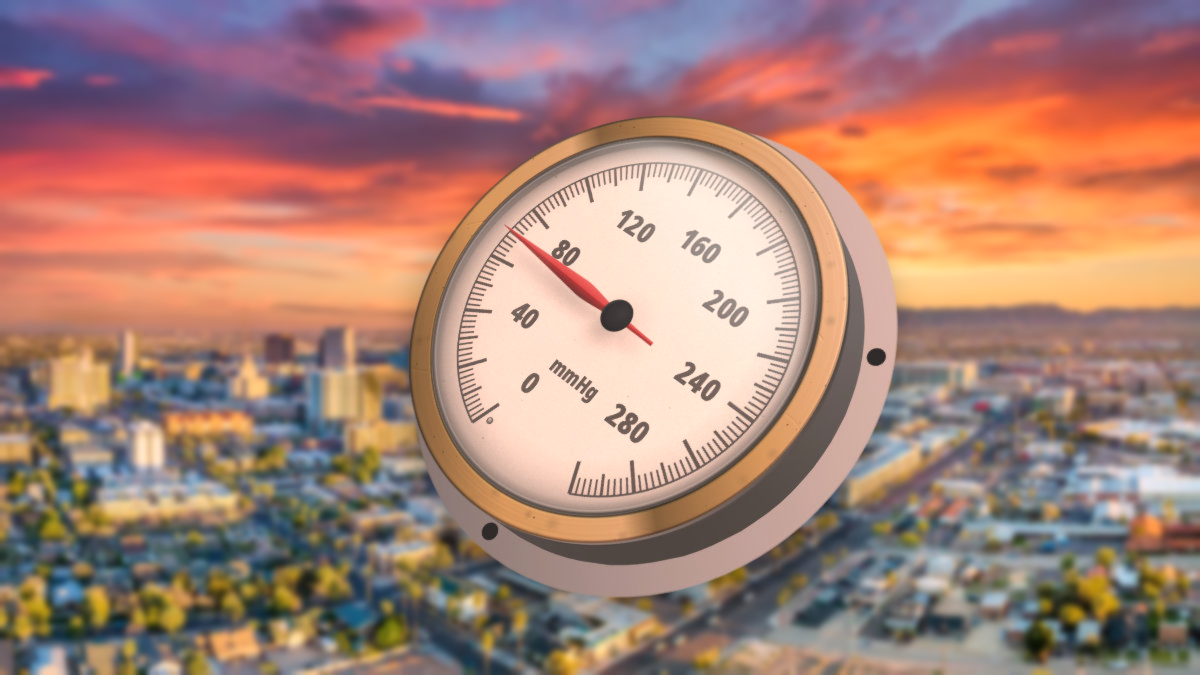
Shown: 70 (mmHg)
